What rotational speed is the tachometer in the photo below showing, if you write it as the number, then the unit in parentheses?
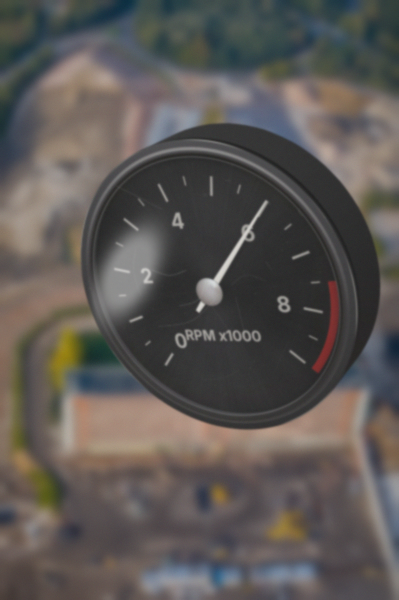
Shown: 6000 (rpm)
